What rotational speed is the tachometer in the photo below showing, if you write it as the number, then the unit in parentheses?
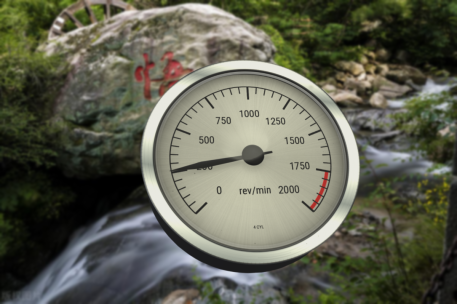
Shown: 250 (rpm)
